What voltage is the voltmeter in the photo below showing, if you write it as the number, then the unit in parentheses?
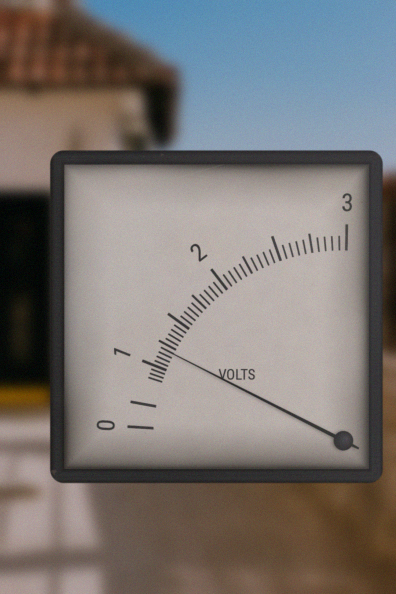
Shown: 1.2 (V)
